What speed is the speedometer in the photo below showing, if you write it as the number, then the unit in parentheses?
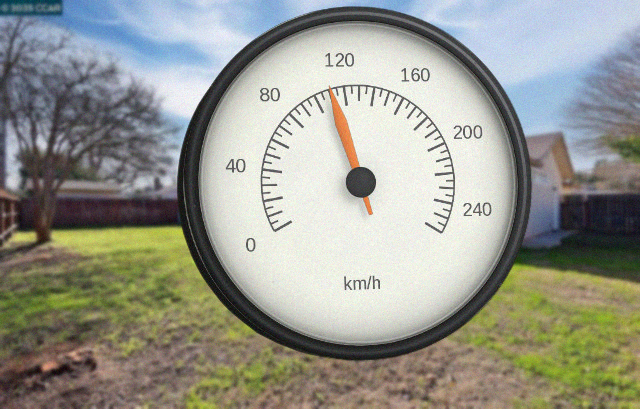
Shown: 110 (km/h)
